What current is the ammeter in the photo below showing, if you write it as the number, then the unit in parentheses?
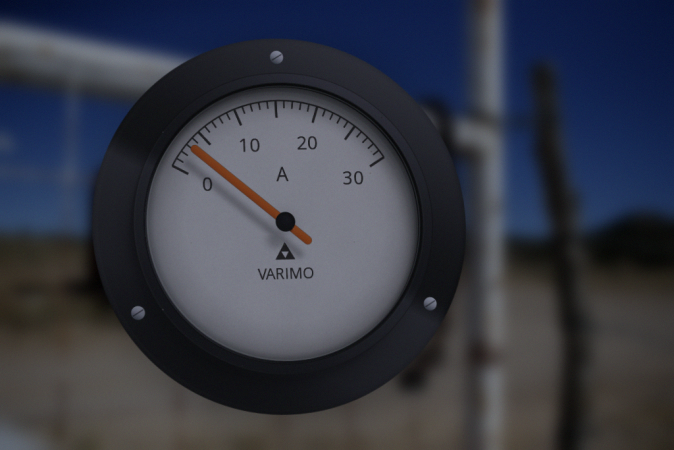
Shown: 3 (A)
